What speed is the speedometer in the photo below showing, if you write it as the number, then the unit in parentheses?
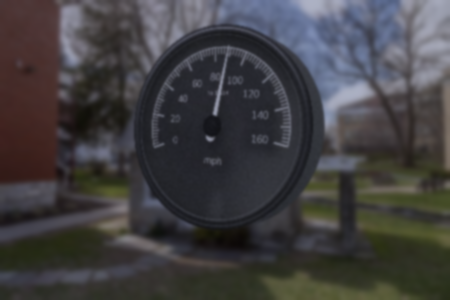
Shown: 90 (mph)
